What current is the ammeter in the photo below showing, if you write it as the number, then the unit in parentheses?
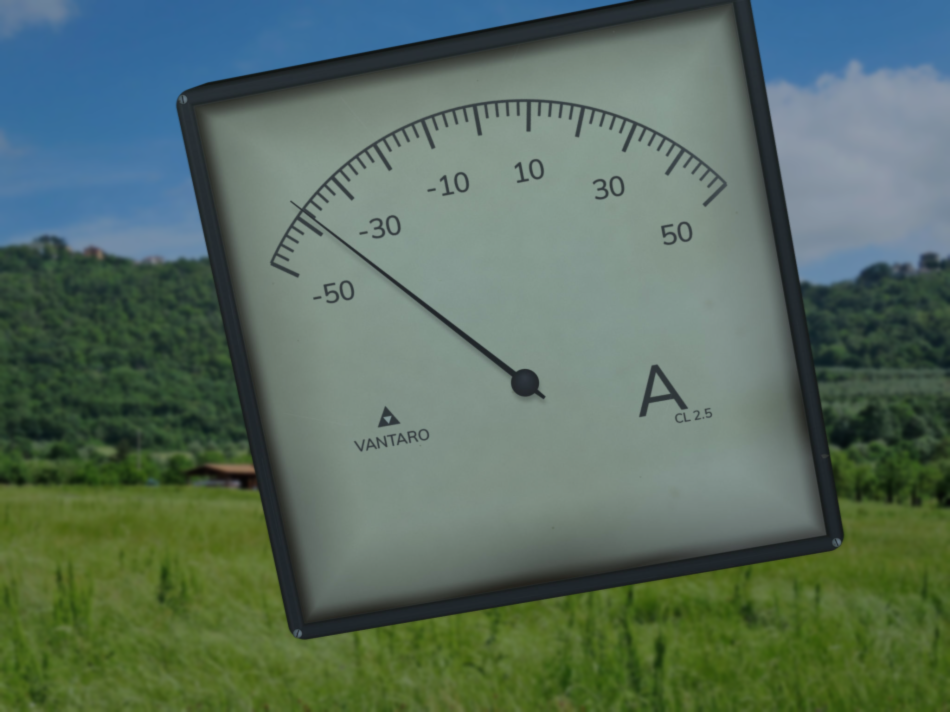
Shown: -38 (A)
